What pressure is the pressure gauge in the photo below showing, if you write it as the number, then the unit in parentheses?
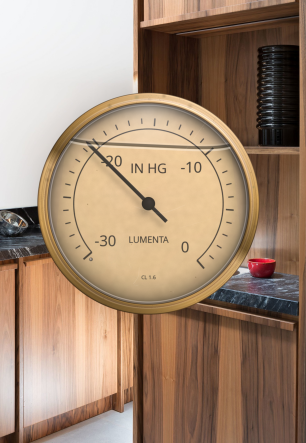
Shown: -20.5 (inHg)
